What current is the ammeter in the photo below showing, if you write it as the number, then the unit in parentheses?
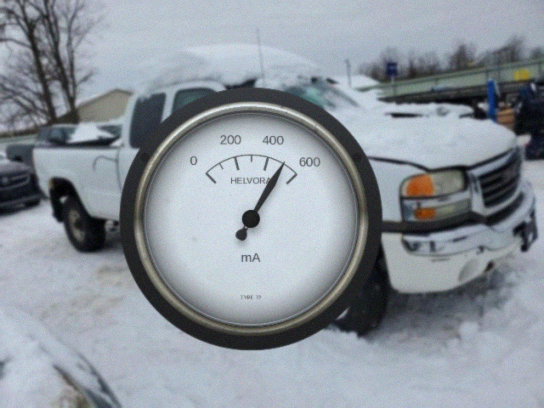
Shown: 500 (mA)
